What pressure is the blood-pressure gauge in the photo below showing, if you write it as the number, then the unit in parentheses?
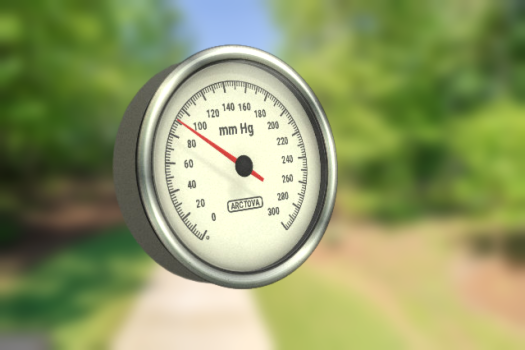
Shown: 90 (mmHg)
